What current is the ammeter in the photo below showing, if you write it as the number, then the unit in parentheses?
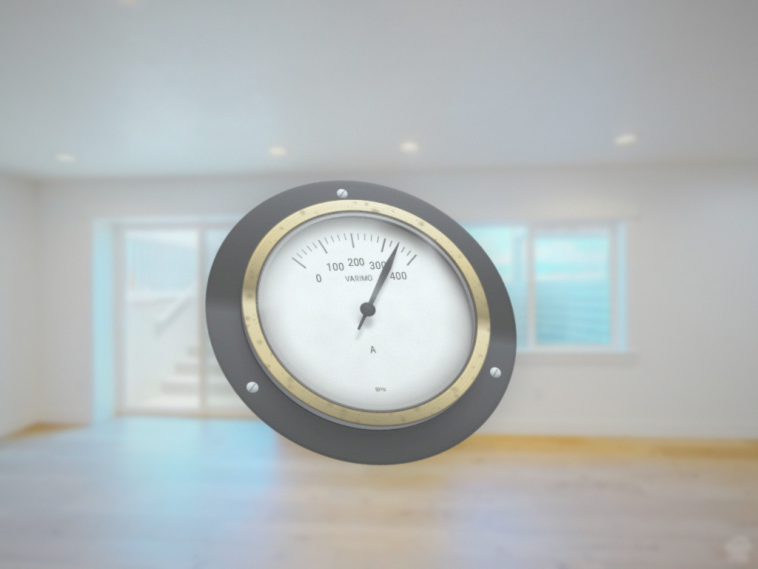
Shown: 340 (A)
